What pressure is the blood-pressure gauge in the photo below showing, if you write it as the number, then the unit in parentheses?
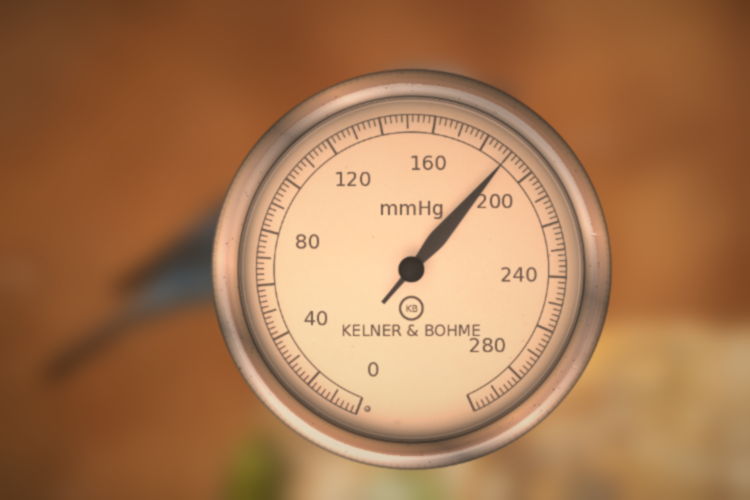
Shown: 190 (mmHg)
